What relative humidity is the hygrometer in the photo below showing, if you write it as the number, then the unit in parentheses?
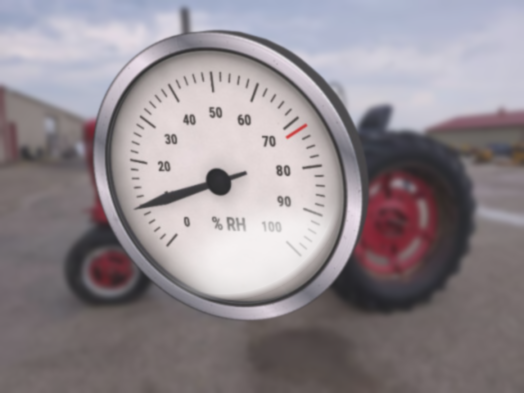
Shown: 10 (%)
